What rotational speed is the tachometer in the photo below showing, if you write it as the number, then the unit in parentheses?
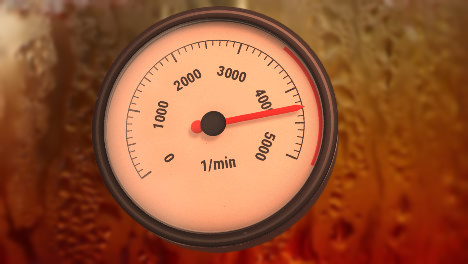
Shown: 4300 (rpm)
